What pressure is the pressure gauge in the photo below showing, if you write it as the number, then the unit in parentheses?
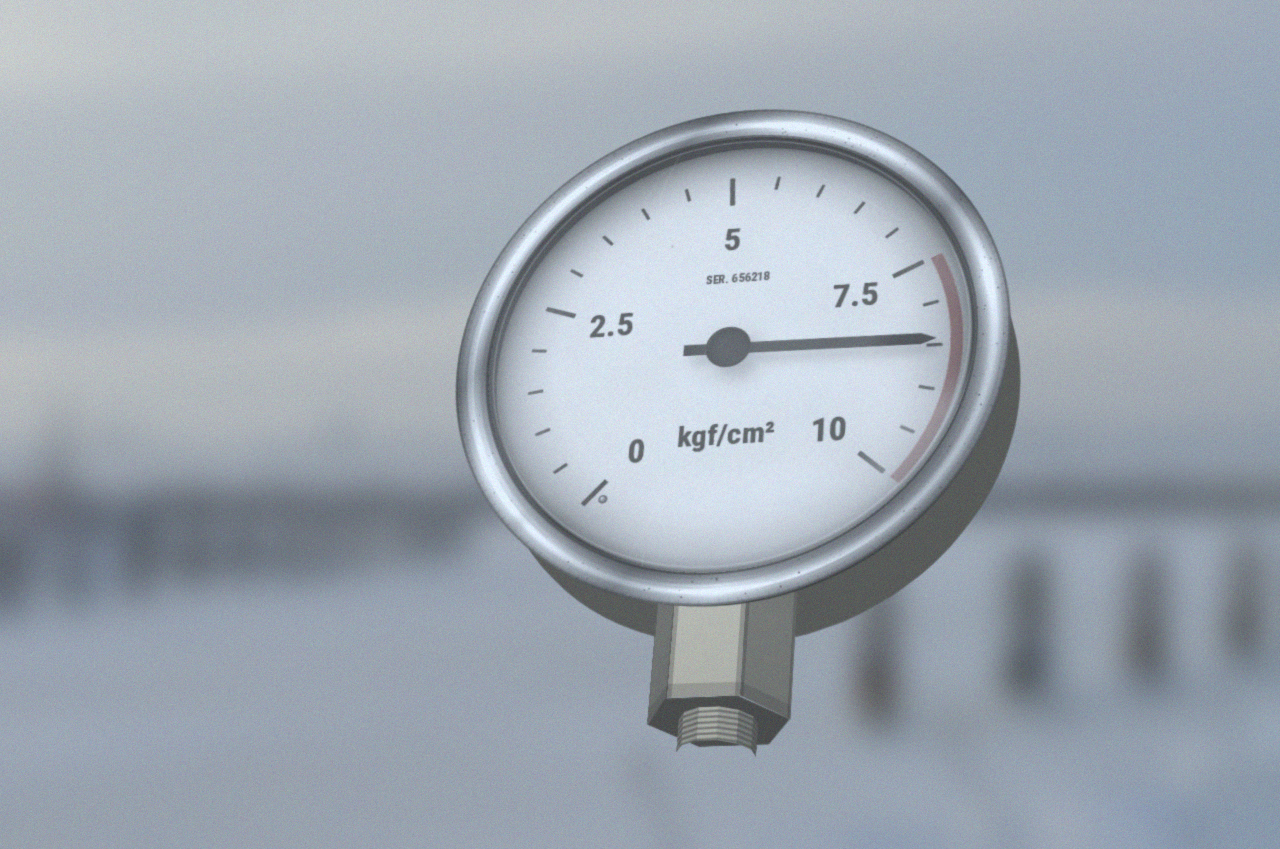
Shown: 8.5 (kg/cm²)
